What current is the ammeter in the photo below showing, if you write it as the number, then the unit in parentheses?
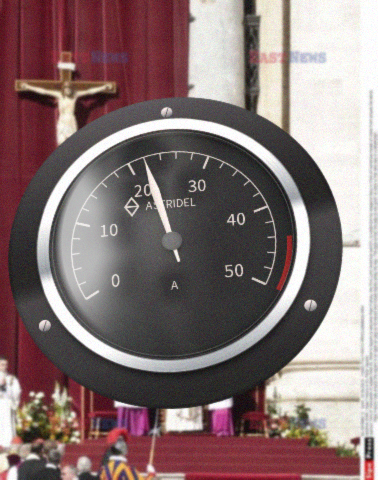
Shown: 22 (A)
